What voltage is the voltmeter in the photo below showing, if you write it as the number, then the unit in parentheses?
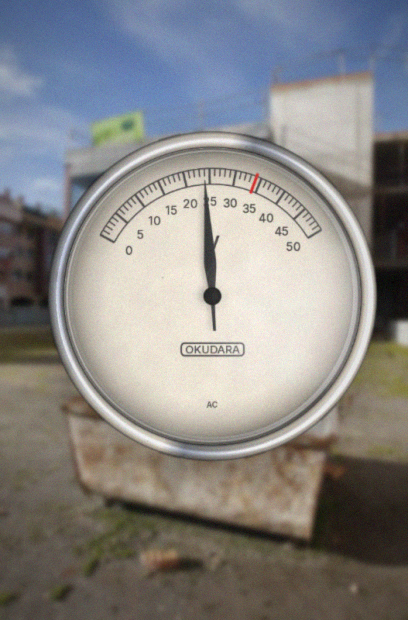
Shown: 24 (V)
